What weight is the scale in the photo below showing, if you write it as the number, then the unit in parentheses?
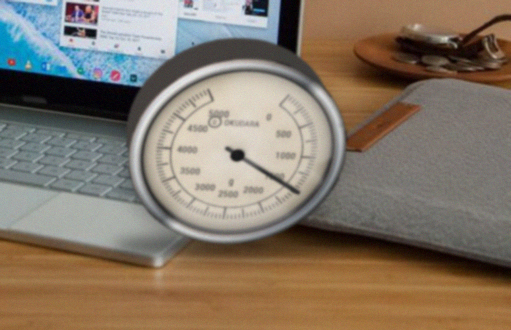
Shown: 1500 (g)
